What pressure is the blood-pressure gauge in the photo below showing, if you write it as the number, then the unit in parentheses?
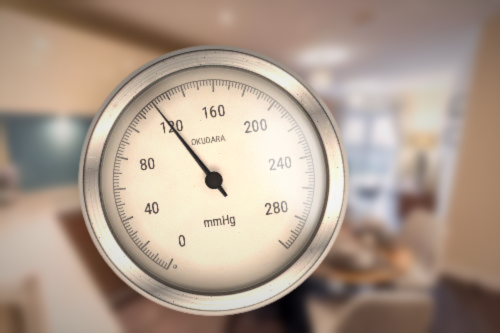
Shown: 120 (mmHg)
